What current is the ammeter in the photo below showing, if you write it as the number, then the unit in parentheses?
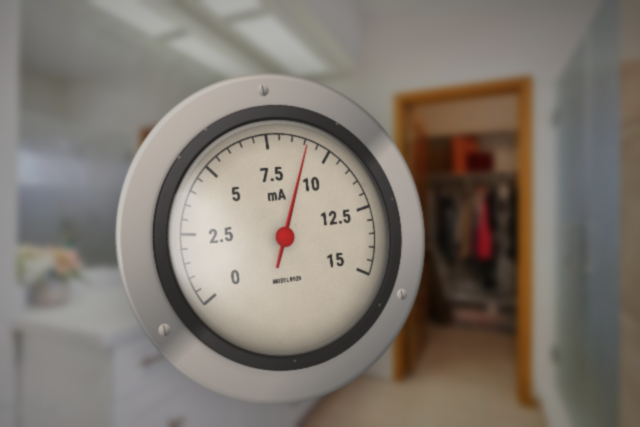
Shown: 9 (mA)
